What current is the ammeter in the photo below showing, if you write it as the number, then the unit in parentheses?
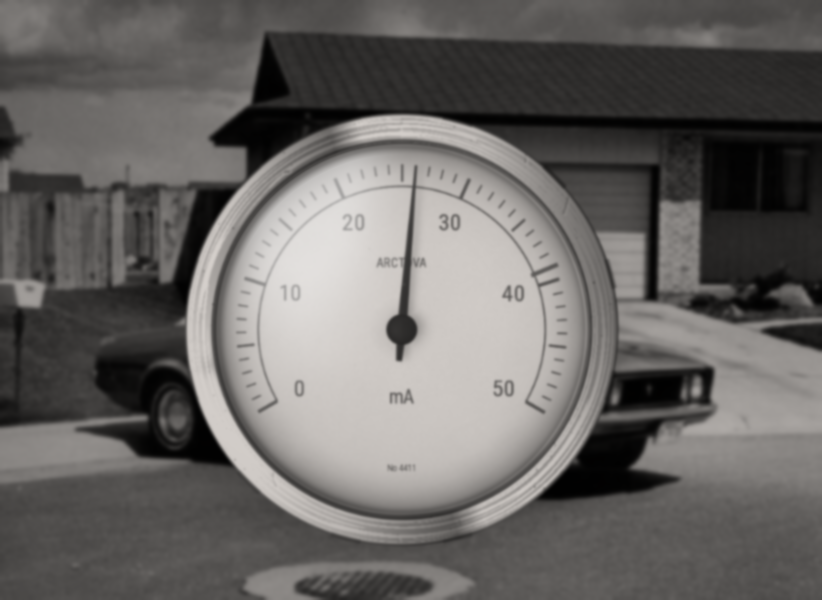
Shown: 26 (mA)
